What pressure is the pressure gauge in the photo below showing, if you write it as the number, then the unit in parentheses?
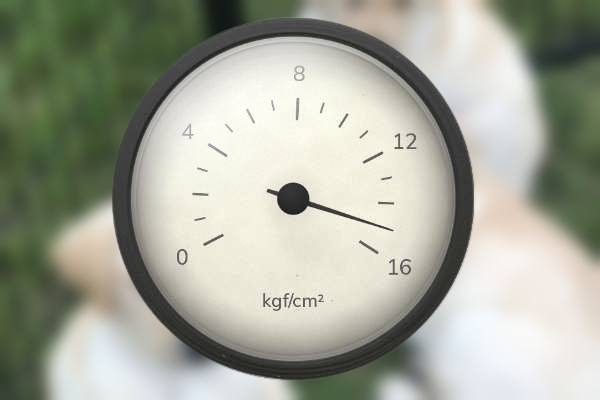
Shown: 15 (kg/cm²)
